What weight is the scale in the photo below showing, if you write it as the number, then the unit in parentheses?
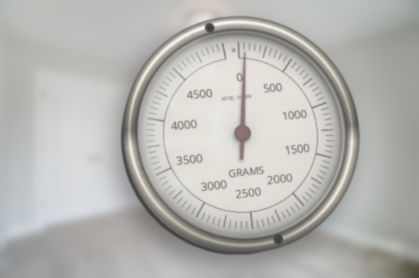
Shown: 50 (g)
